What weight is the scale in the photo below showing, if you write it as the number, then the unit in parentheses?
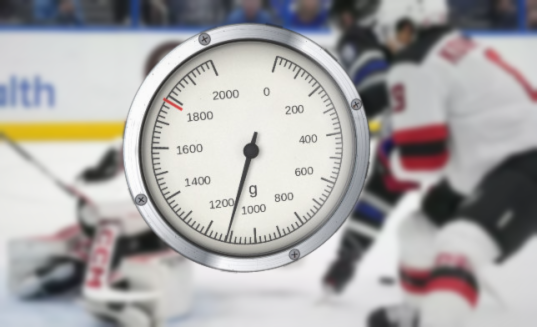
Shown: 1120 (g)
